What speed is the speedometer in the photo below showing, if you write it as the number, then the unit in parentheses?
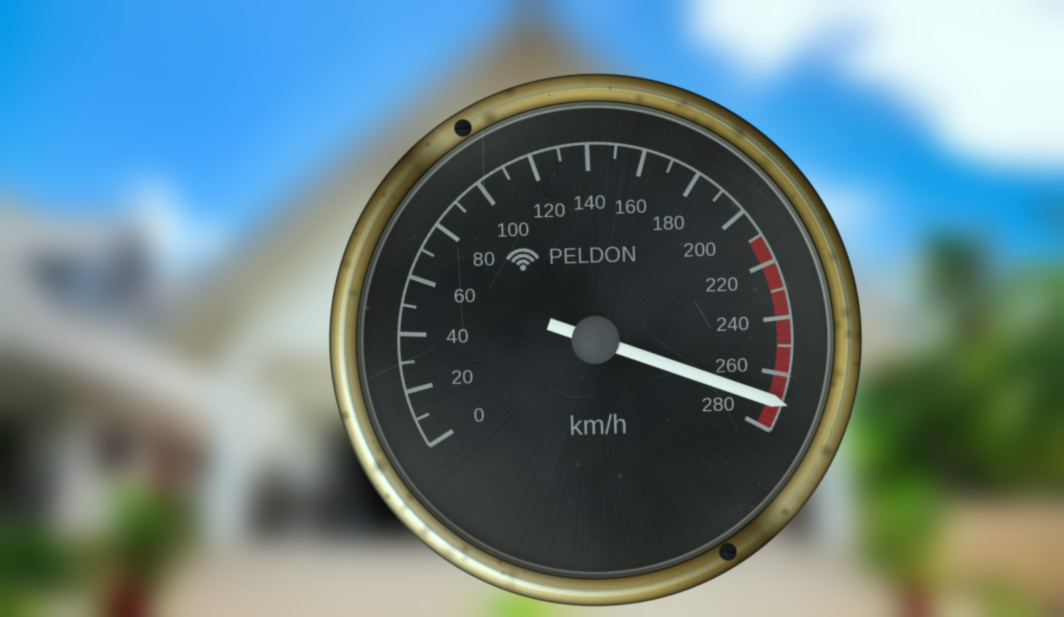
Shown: 270 (km/h)
